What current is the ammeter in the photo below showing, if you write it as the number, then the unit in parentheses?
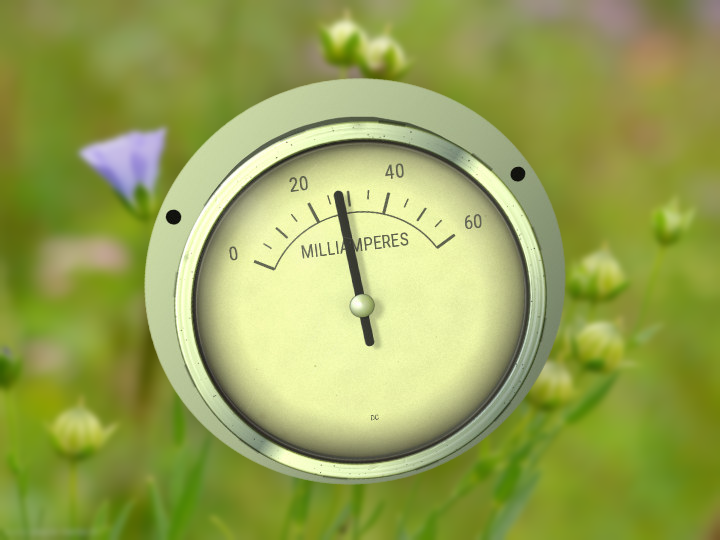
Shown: 27.5 (mA)
